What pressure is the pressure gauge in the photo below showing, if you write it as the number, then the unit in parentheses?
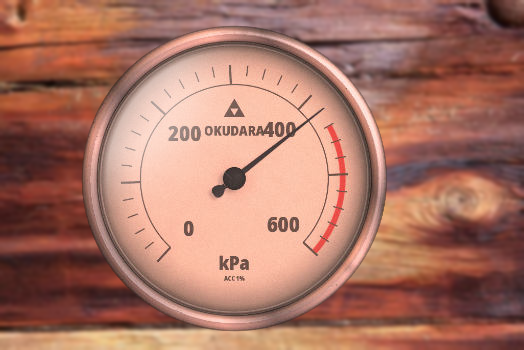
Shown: 420 (kPa)
